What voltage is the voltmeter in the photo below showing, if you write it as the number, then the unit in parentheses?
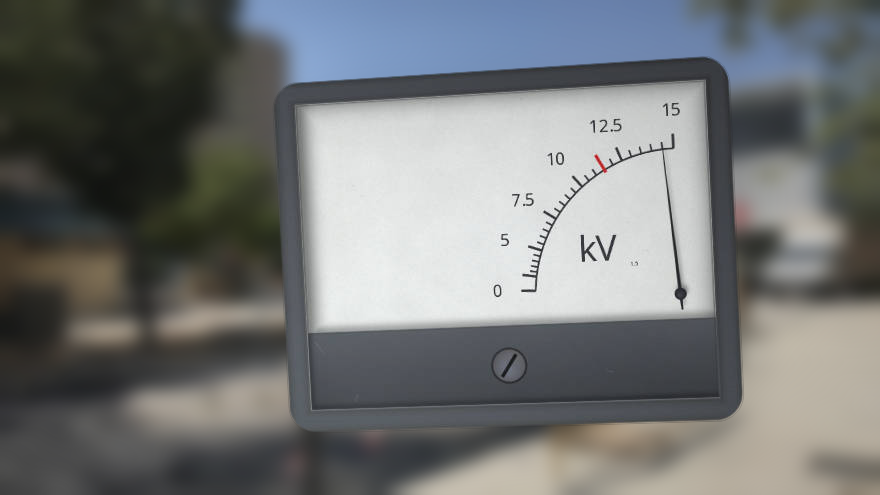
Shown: 14.5 (kV)
